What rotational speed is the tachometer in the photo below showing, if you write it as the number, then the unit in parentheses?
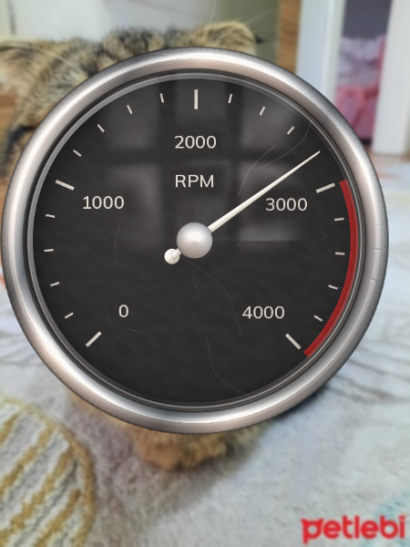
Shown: 2800 (rpm)
